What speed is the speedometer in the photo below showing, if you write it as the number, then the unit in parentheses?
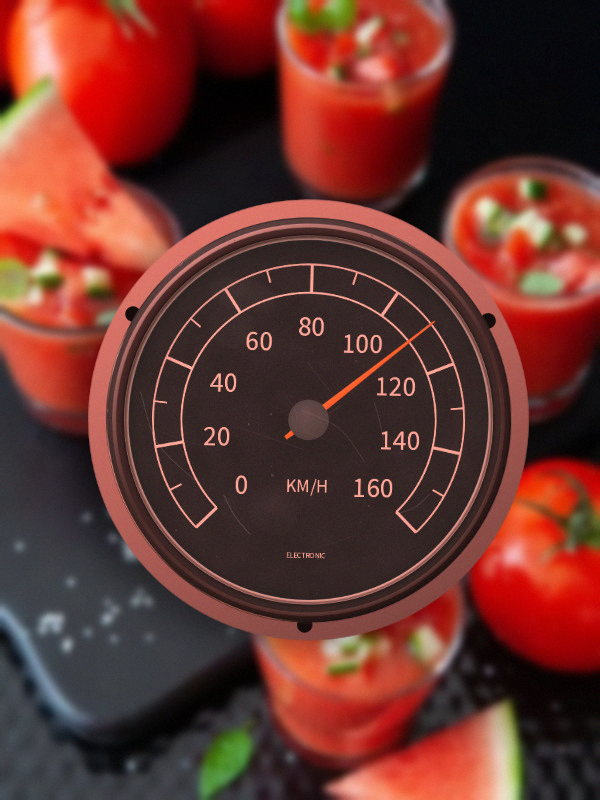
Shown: 110 (km/h)
